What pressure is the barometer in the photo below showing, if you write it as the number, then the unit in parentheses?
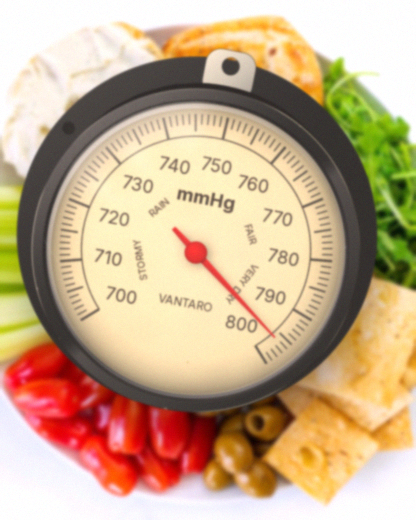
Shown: 796 (mmHg)
